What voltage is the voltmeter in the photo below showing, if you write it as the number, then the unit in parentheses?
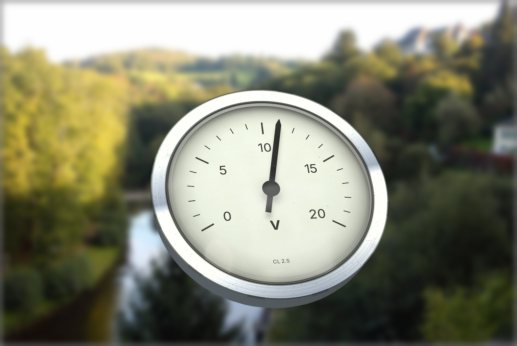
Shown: 11 (V)
